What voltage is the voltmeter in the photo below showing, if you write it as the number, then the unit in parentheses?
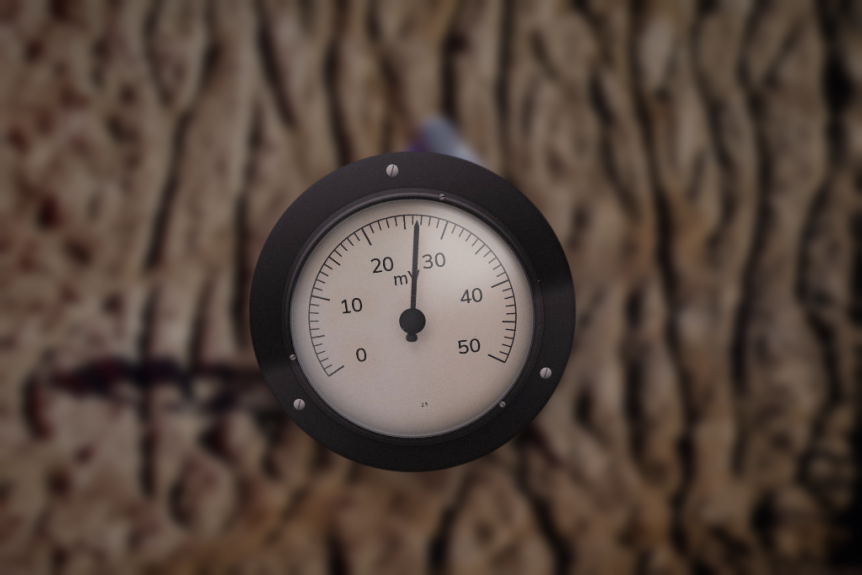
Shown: 26.5 (mV)
